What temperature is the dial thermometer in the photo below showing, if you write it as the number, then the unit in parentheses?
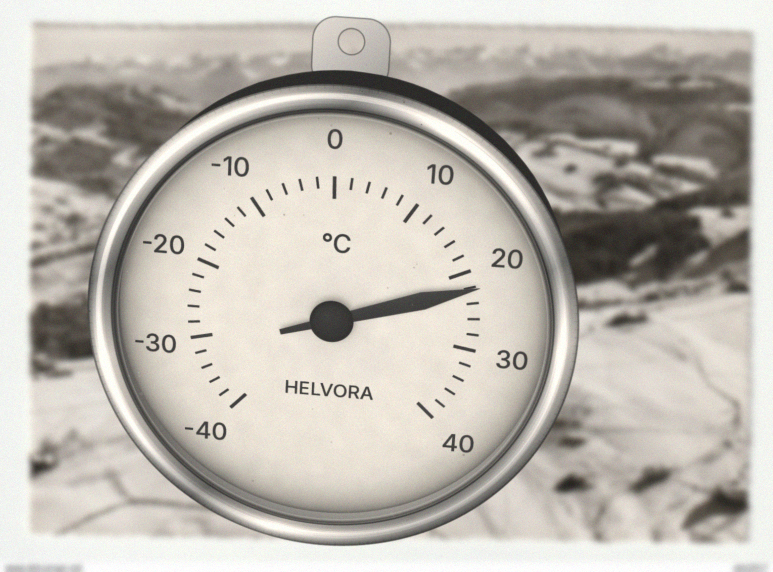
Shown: 22 (°C)
